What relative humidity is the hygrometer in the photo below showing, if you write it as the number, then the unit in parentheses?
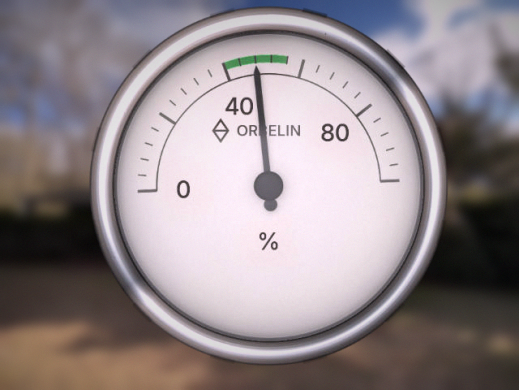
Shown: 48 (%)
